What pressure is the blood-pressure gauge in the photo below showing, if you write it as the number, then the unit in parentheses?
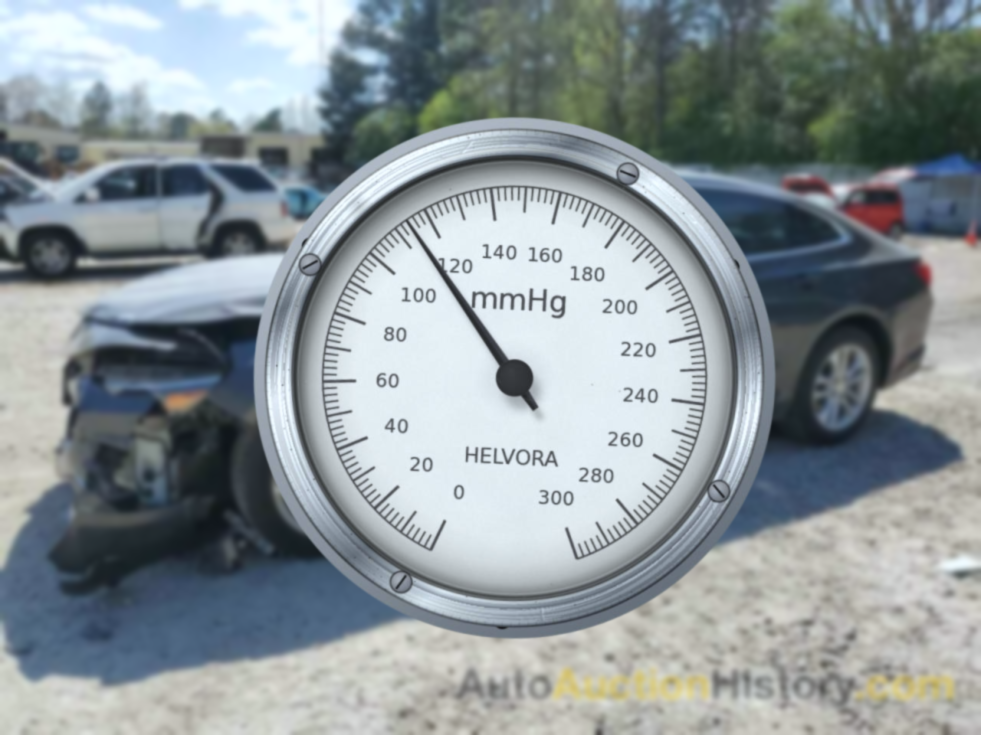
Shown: 114 (mmHg)
